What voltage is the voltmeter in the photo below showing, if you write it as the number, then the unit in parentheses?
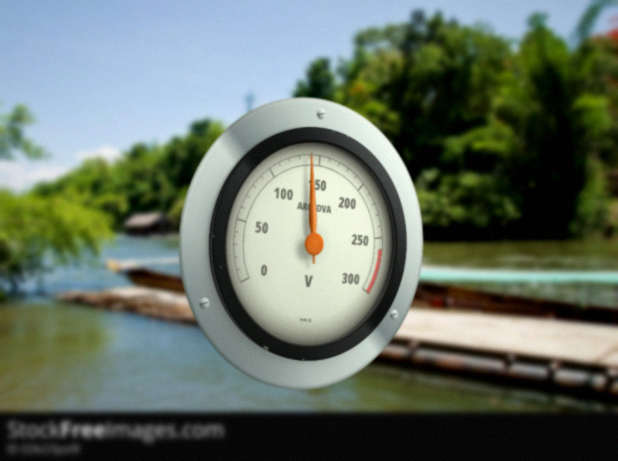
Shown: 140 (V)
